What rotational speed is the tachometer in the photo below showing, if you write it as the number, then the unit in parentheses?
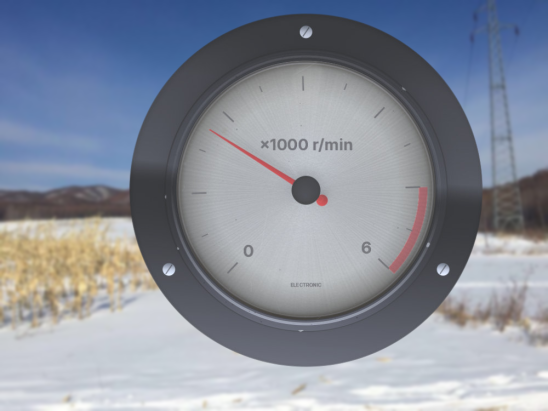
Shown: 1750 (rpm)
